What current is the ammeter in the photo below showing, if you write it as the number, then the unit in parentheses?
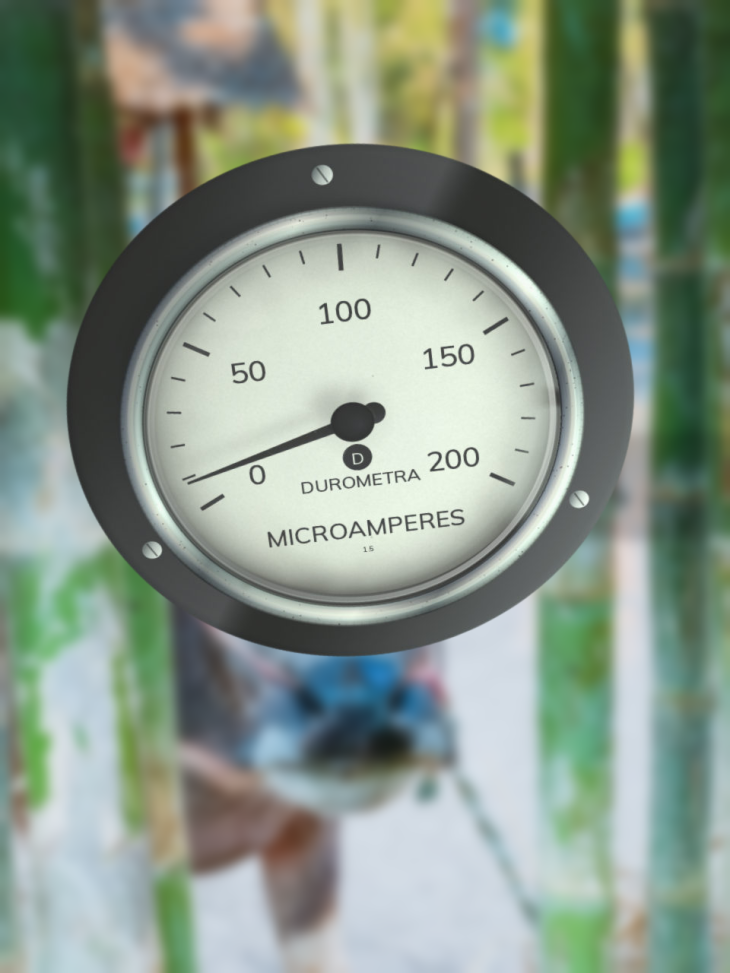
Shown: 10 (µA)
